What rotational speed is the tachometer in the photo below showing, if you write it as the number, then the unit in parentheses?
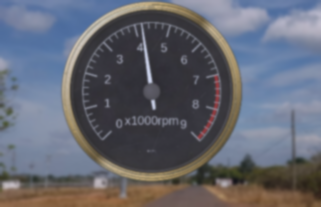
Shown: 4200 (rpm)
